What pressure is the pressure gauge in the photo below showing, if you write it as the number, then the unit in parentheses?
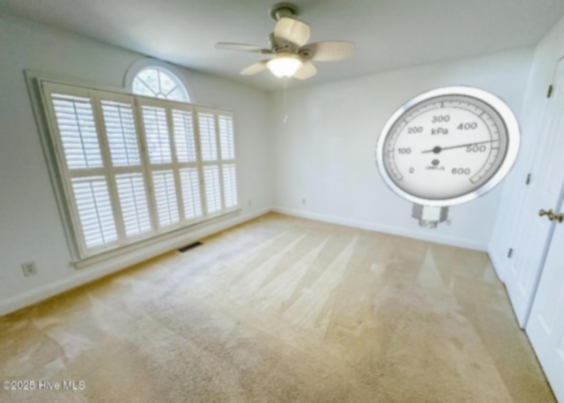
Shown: 480 (kPa)
